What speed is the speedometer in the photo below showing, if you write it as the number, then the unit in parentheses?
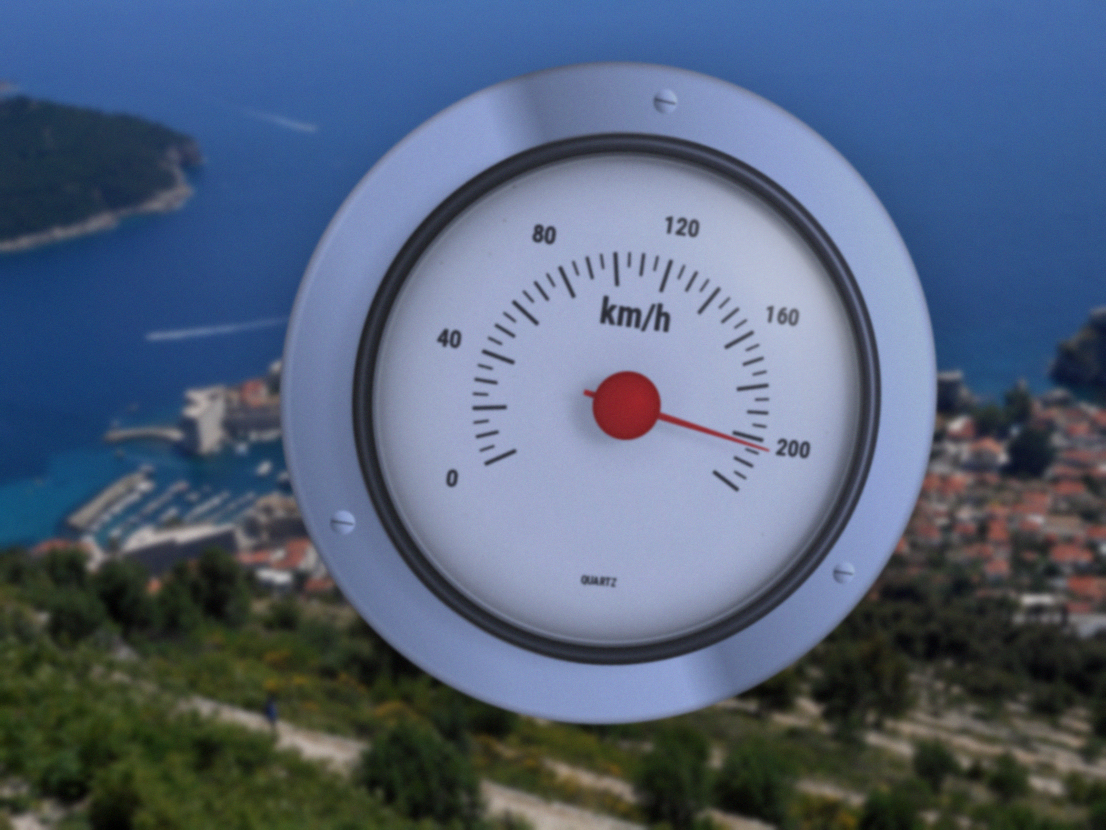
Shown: 202.5 (km/h)
